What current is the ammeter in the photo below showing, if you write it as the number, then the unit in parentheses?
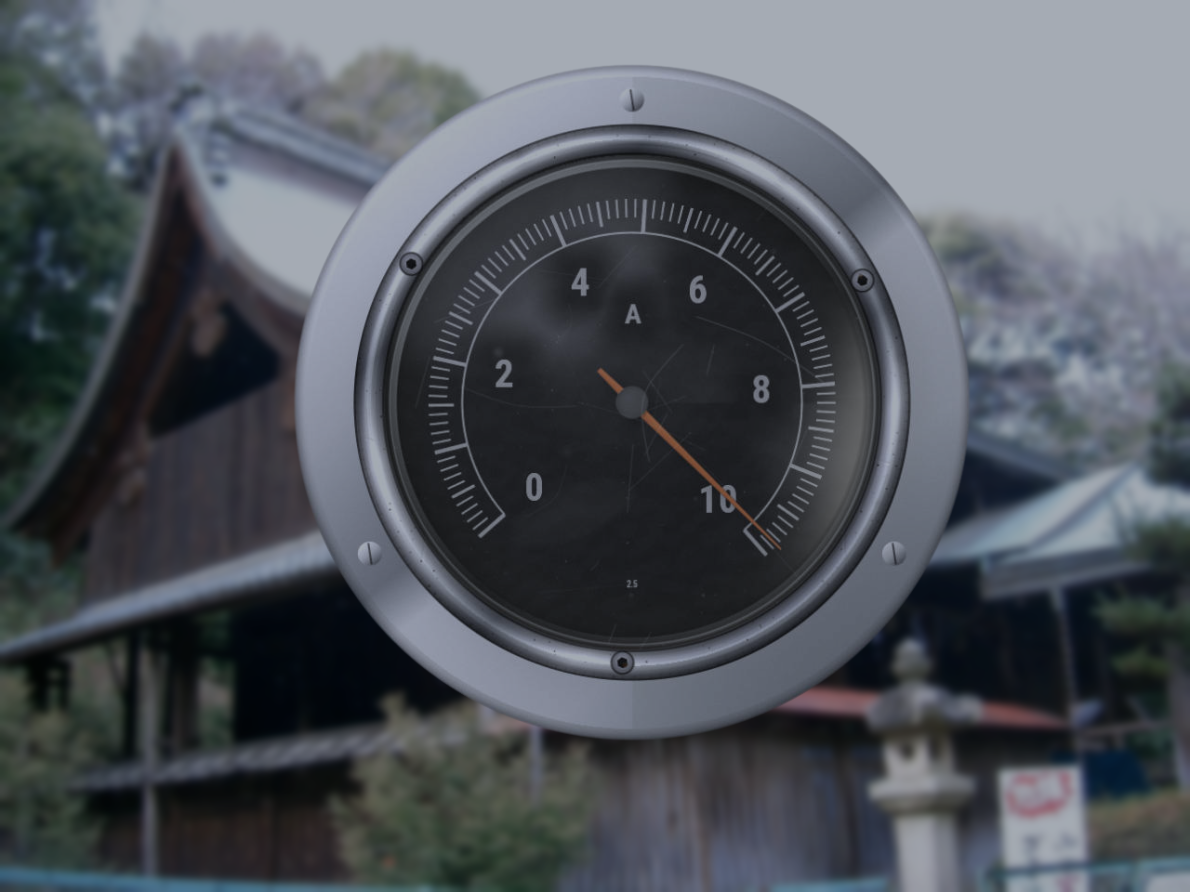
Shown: 9.85 (A)
